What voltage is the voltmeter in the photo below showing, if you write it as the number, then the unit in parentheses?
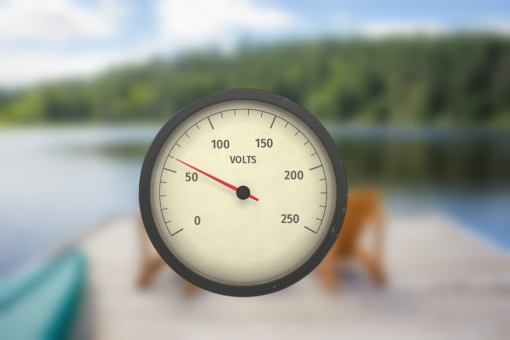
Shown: 60 (V)
